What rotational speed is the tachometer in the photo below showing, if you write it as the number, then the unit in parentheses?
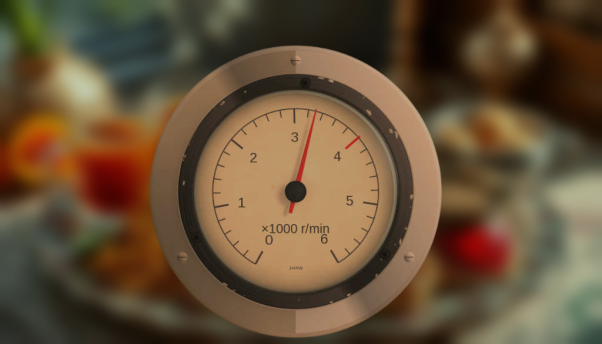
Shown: 3300 (rpm)
